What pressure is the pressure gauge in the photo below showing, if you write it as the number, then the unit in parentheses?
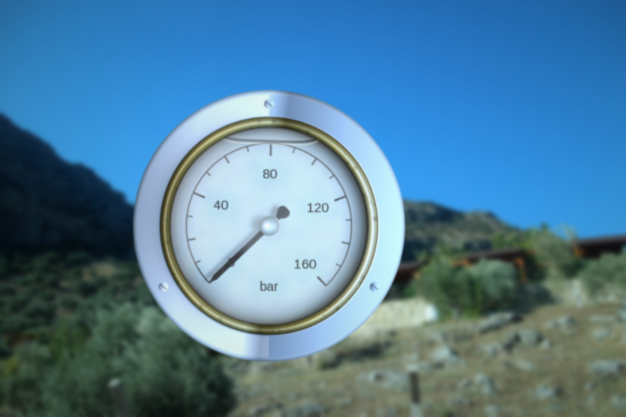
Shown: 0 (bar)
